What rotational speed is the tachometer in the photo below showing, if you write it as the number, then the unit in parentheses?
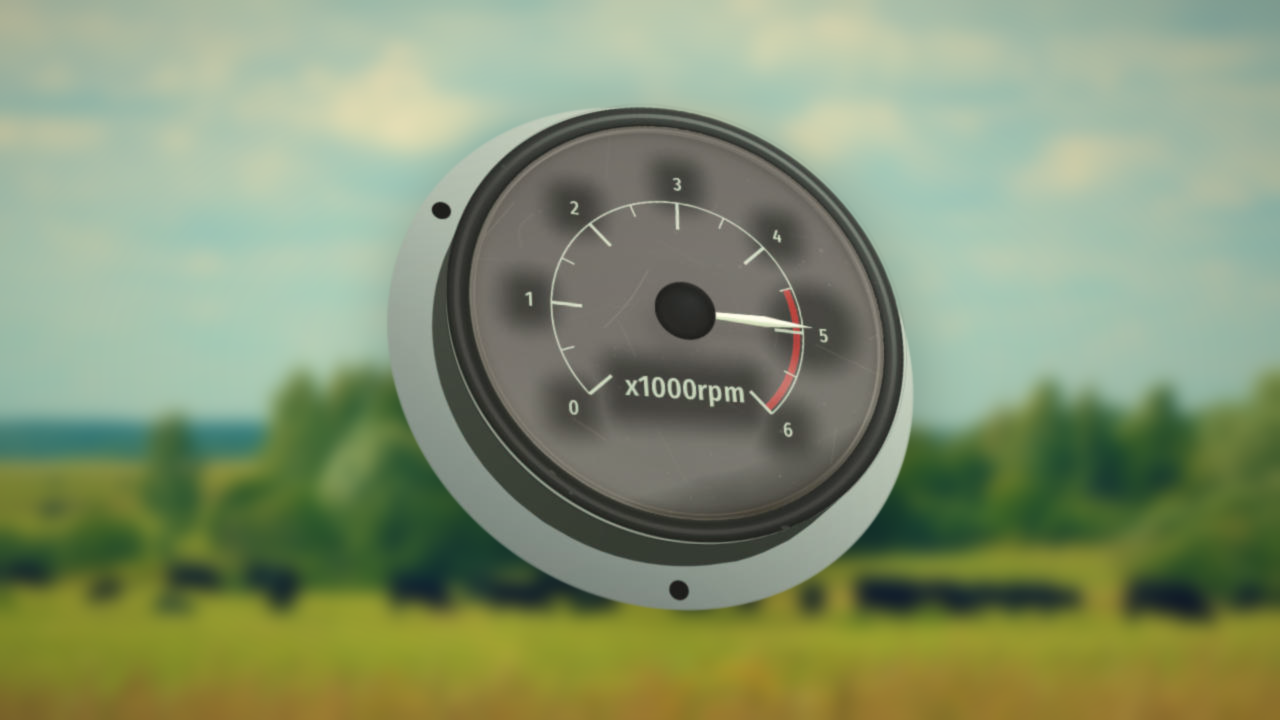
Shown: 5000 (rpm)
